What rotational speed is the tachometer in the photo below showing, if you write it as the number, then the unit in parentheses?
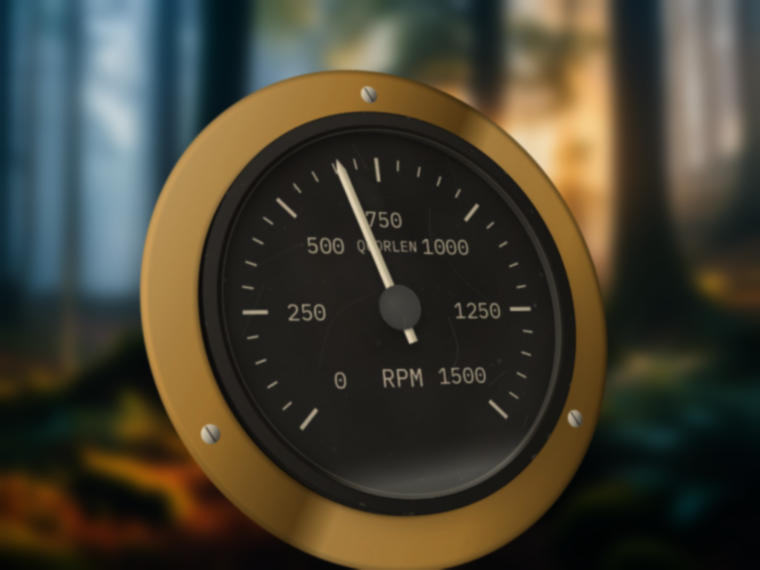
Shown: 650 (rpm)
